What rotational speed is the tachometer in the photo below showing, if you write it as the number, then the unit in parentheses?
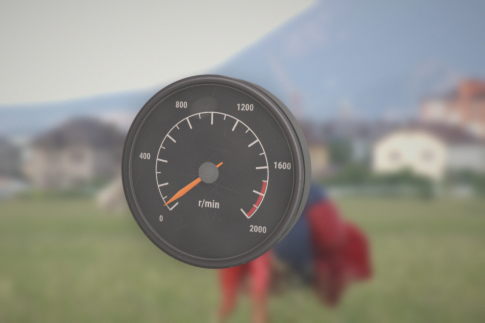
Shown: 50 (rpm)
